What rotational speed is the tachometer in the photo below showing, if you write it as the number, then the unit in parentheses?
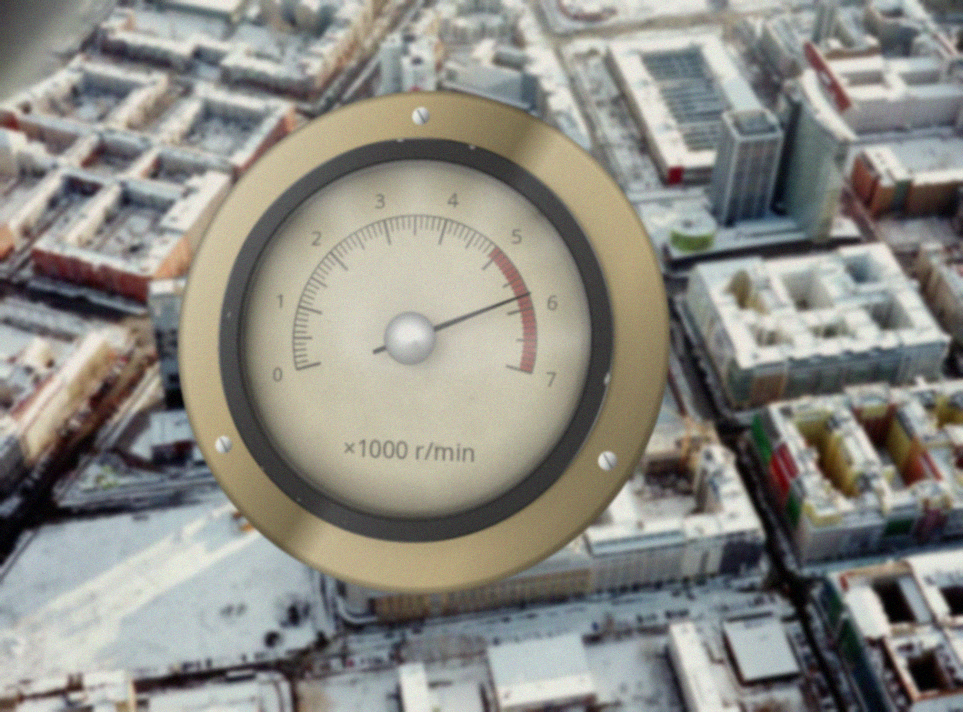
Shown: 5800 (rpm)
